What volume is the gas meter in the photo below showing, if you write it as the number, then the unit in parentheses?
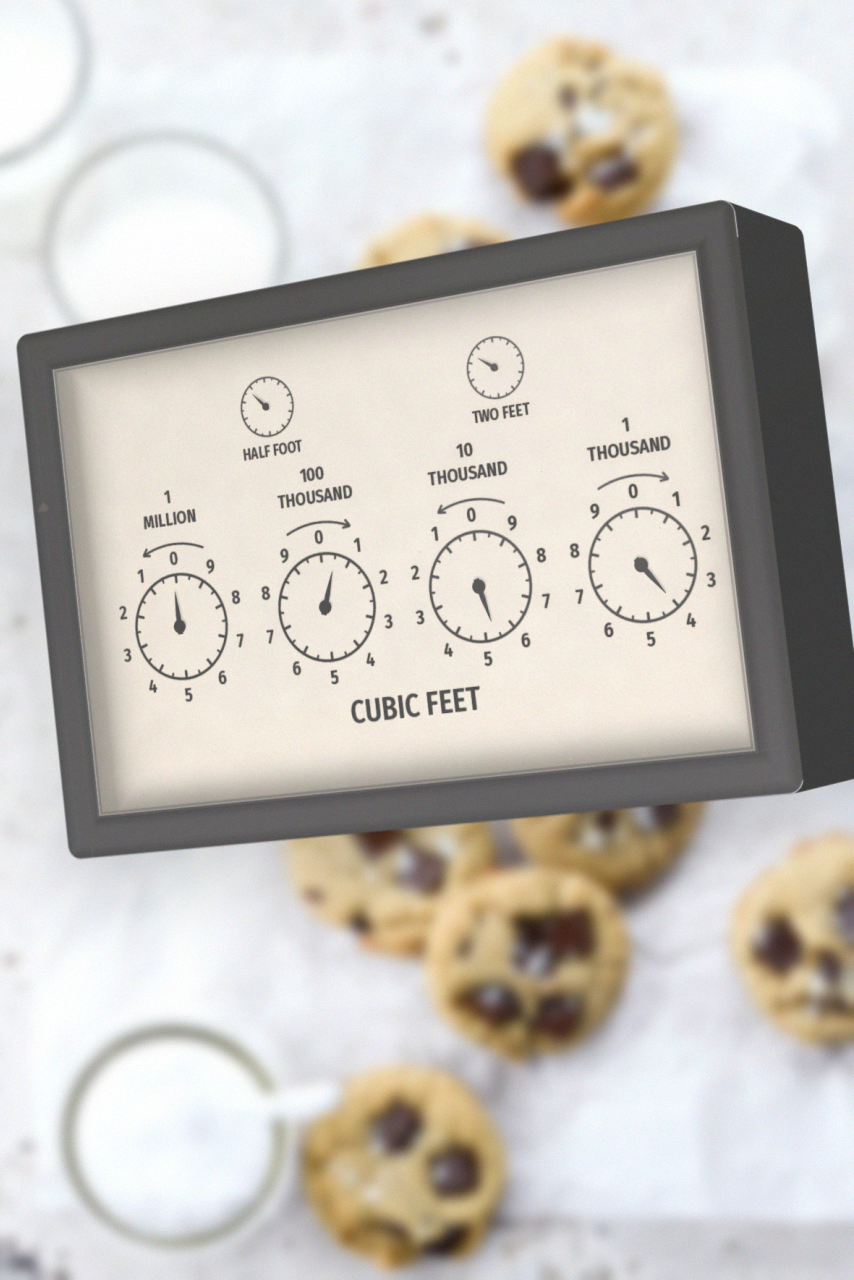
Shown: 5400 (ft³)
